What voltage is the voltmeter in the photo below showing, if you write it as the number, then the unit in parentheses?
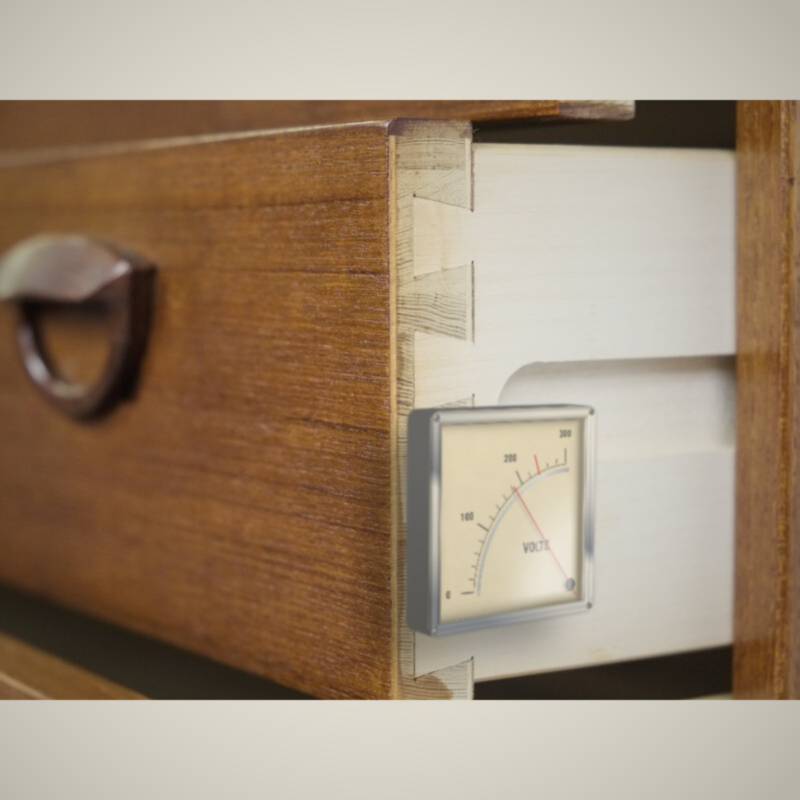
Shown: 180 (V)
